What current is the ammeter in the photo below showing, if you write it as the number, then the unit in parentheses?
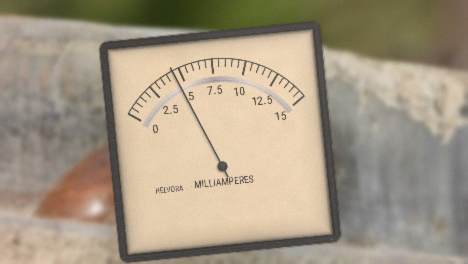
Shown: 4.5 (mA)
